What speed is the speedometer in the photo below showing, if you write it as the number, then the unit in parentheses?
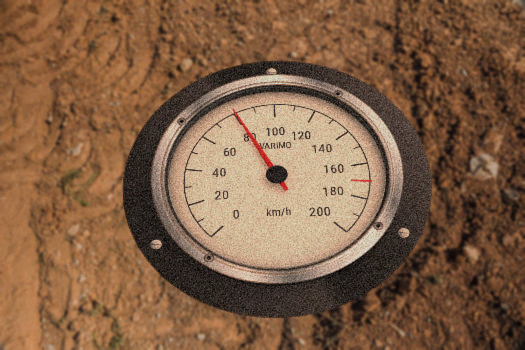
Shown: 80 (km/h)
